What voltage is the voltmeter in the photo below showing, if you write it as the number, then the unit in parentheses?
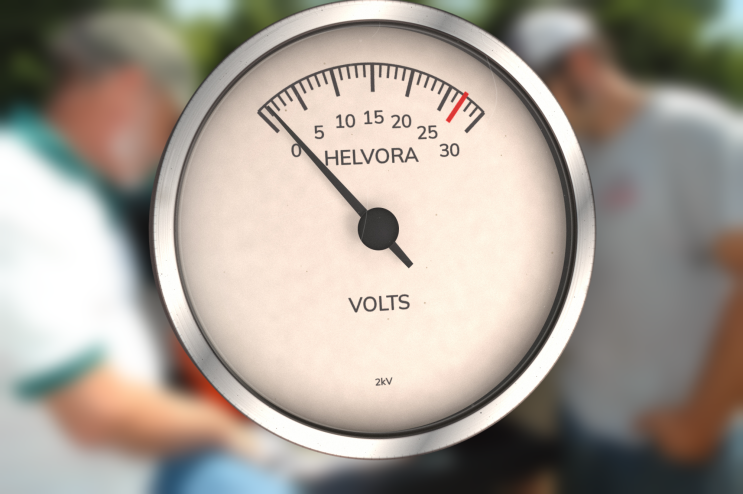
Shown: 1 (V)
